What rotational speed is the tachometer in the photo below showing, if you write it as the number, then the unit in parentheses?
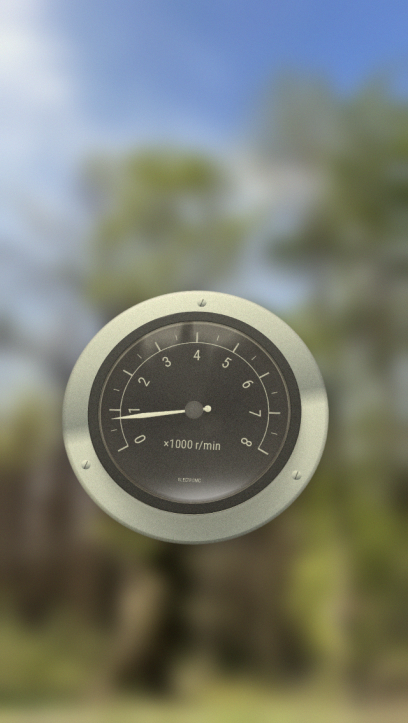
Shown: 750 (rpm)
